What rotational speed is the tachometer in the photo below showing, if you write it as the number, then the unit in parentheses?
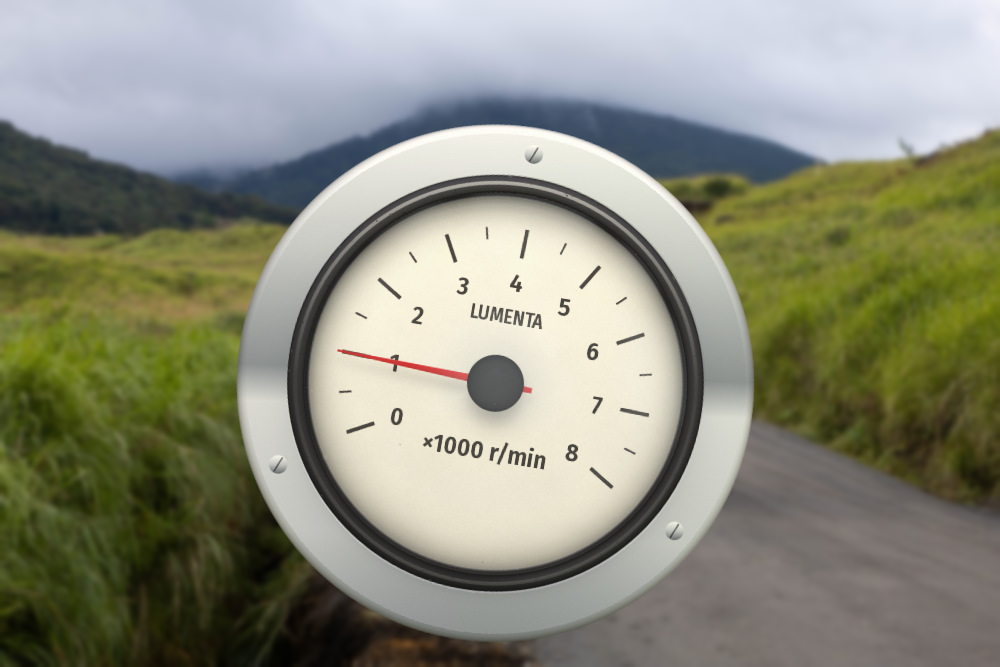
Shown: 1000 (rpm)
